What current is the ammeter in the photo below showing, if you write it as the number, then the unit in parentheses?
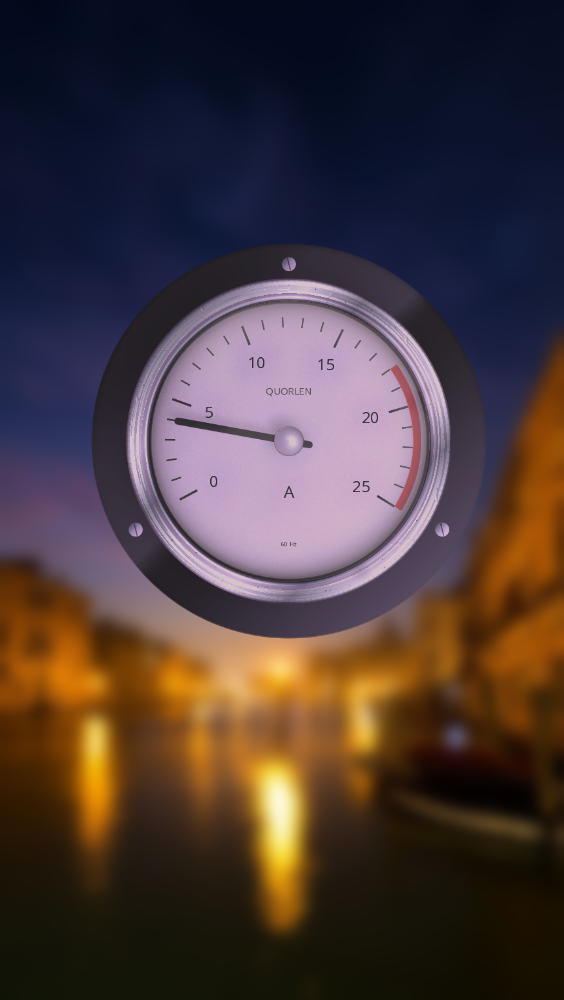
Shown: 4 (A)
